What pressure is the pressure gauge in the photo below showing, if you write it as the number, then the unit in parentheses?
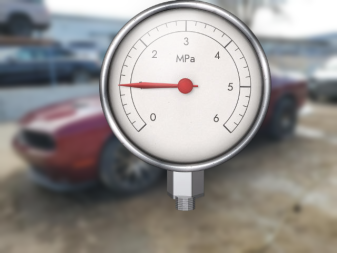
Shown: 1 (MPa)
